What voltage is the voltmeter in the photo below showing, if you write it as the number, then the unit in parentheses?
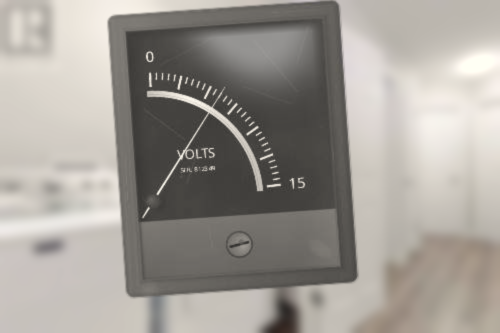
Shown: 6 (V)
